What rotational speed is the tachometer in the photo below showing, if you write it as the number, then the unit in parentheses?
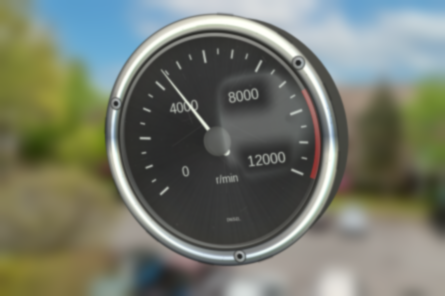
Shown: 4500 (rpm)
